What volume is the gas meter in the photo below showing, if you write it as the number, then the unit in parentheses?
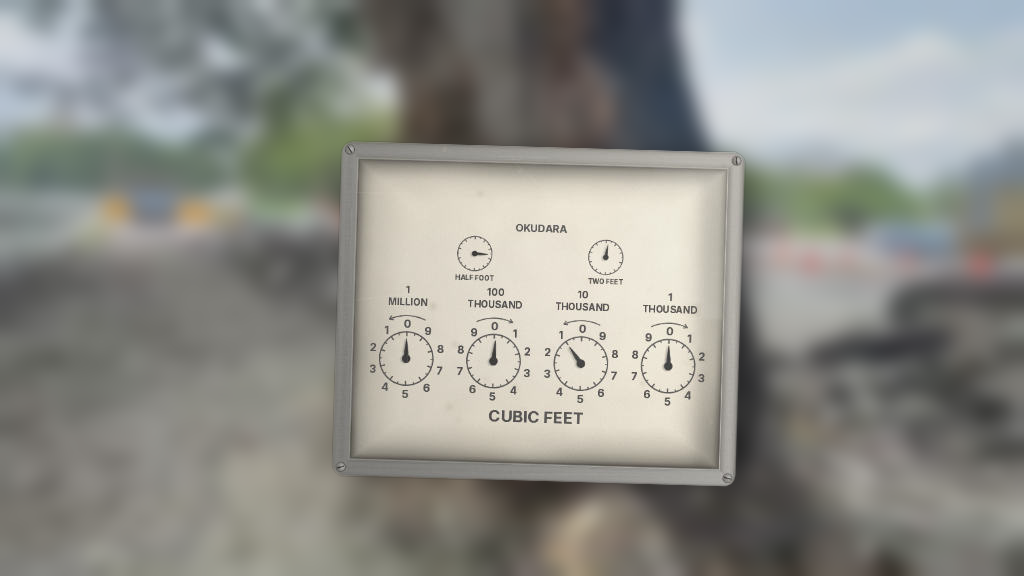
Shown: 1000 (ft³)
